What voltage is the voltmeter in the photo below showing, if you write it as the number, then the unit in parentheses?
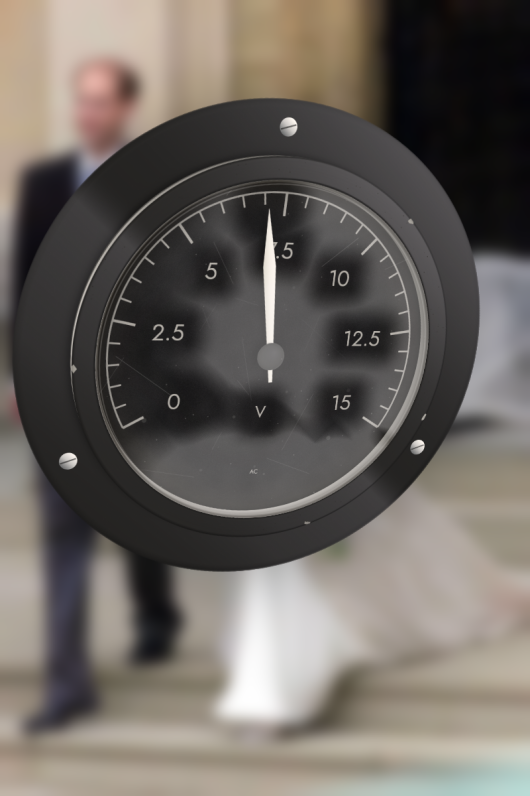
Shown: 7 (V)
